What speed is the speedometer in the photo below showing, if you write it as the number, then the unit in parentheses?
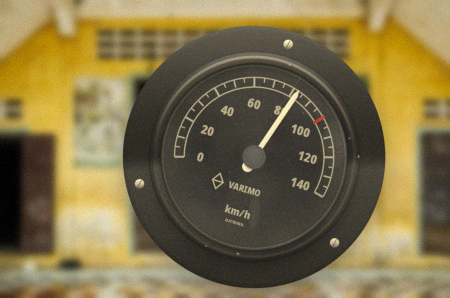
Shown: 82.5 (km/h)
